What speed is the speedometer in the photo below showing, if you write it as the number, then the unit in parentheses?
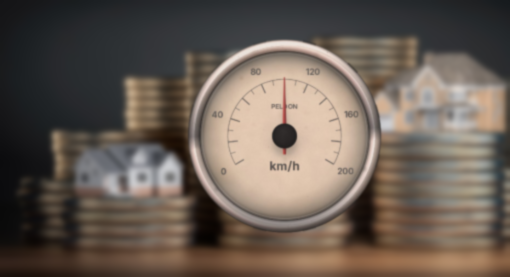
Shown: 100 (km/h)
